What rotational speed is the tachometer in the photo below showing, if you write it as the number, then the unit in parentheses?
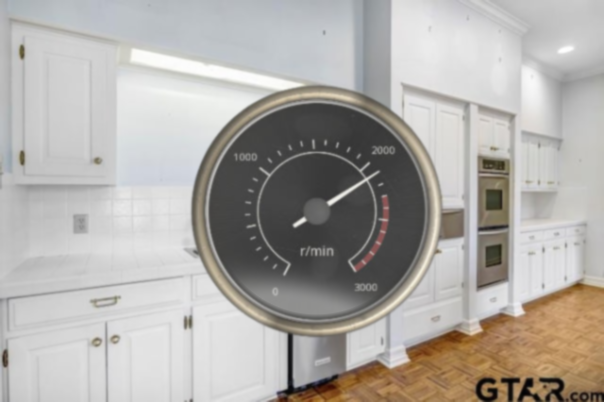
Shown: 2100 (rpm)
